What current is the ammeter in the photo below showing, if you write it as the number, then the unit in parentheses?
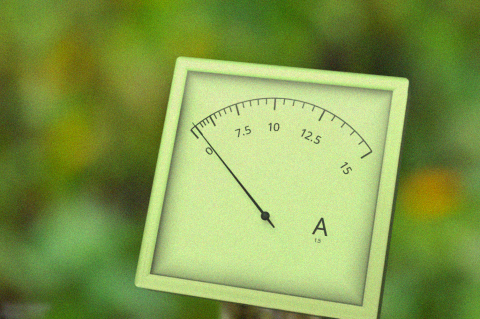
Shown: 2.5 (A)
